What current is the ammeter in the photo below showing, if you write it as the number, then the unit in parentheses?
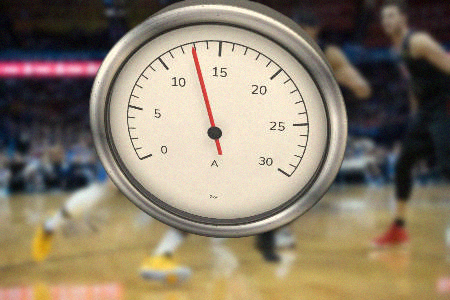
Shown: 13 (A)
